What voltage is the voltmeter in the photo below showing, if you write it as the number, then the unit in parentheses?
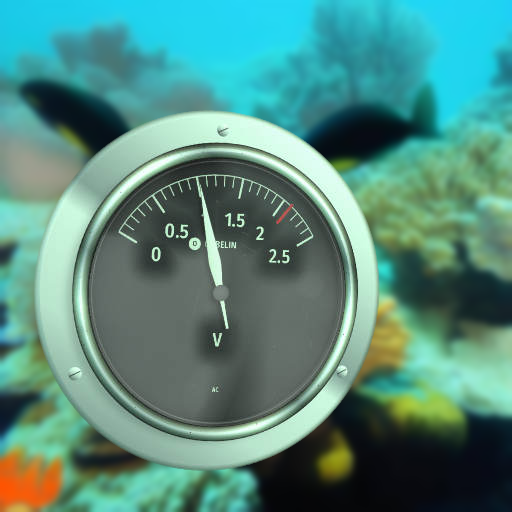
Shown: 1 (V)
